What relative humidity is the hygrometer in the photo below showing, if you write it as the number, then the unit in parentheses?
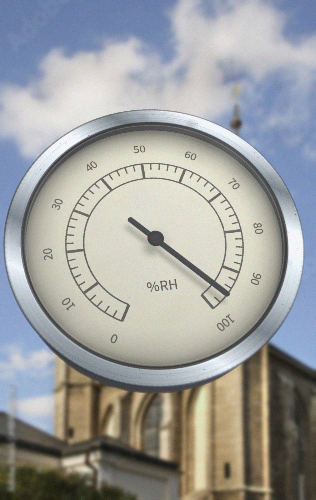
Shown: 96 (%)
